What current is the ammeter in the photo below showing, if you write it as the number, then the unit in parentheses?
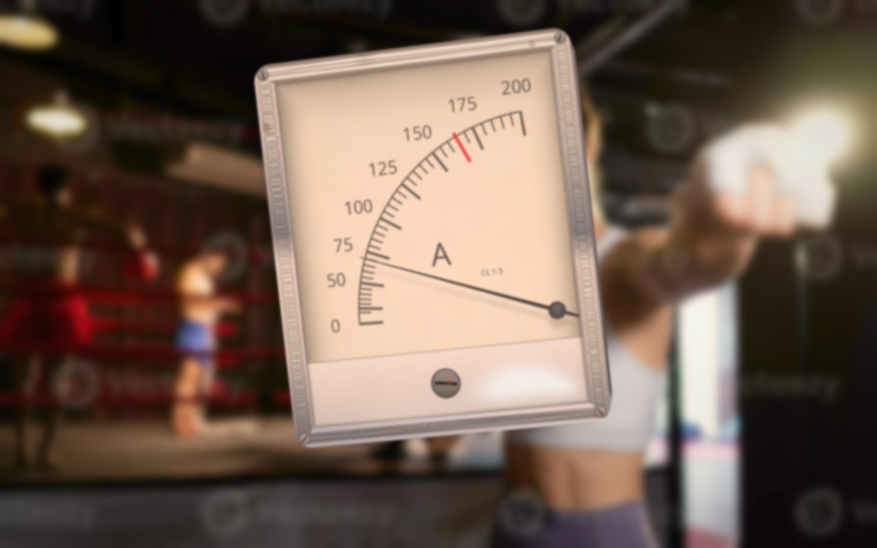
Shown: 70 (A)
